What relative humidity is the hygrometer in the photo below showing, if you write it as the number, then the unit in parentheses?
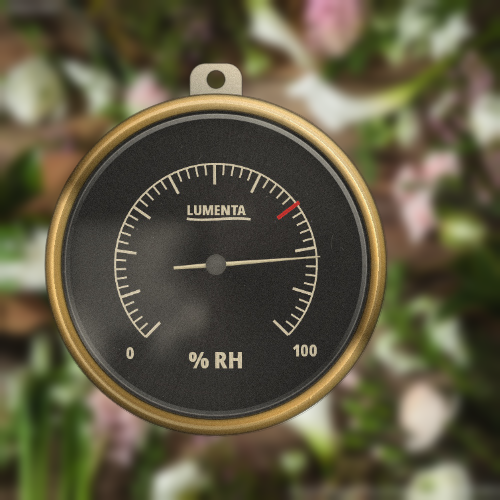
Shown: 82 (%)
